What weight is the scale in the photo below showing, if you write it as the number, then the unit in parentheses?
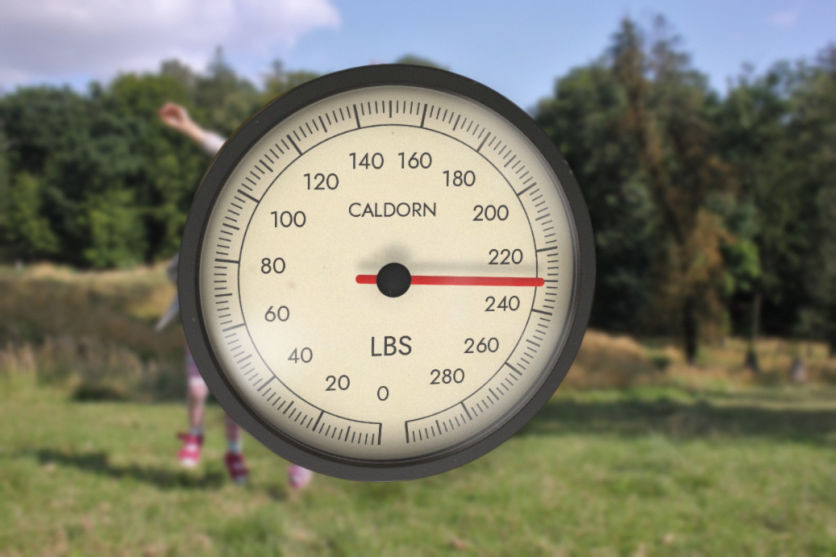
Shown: 230 (lb)
